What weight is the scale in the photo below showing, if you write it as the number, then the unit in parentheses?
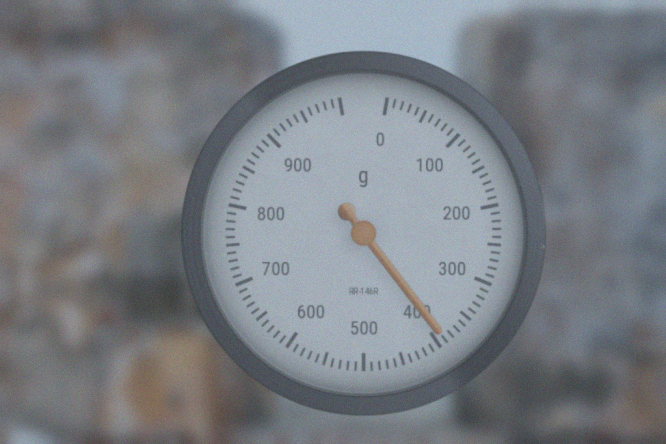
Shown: 390 (g)
